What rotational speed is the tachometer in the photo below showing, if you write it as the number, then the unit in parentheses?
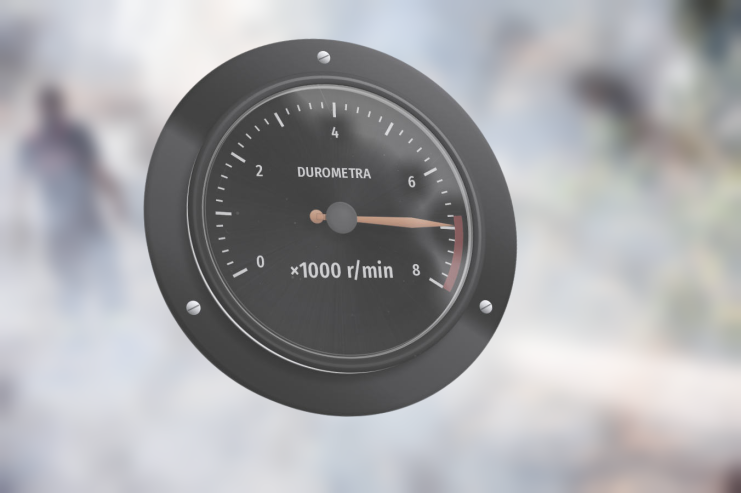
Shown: 7000 (rpm)
